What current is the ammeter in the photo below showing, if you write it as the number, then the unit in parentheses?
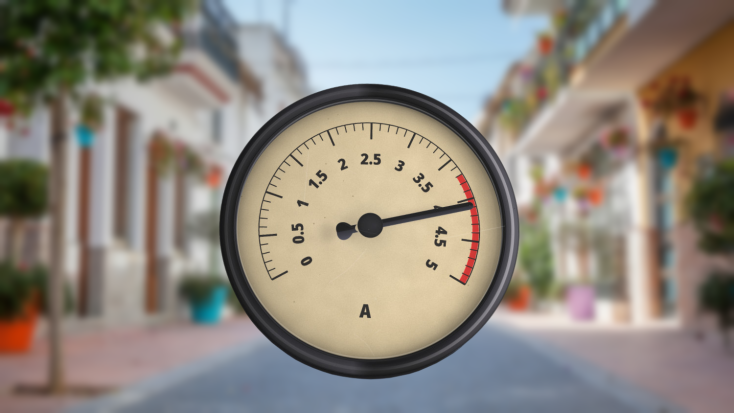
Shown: 4.1 (A)
